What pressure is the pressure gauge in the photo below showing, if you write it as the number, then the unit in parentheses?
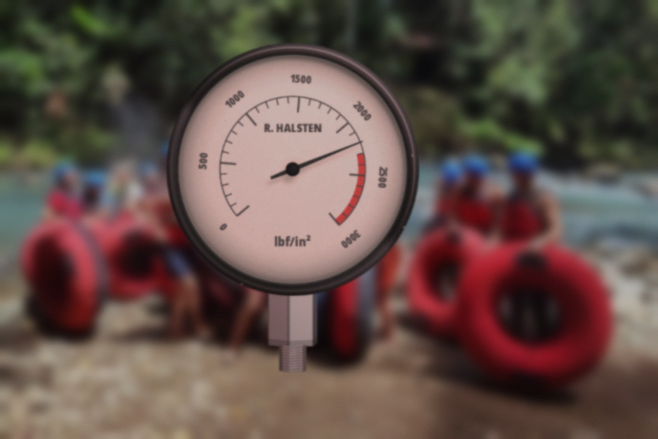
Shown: 2200 (psi)
